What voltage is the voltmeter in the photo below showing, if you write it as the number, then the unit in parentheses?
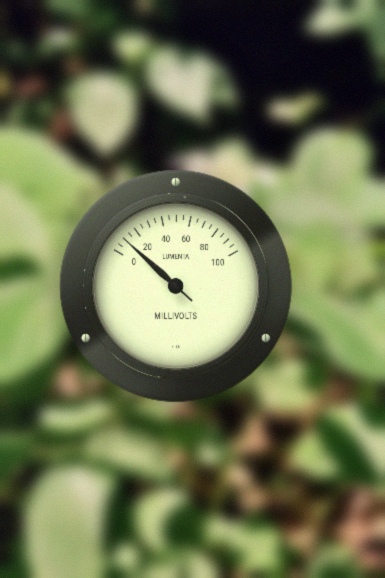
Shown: 10 (mV)
